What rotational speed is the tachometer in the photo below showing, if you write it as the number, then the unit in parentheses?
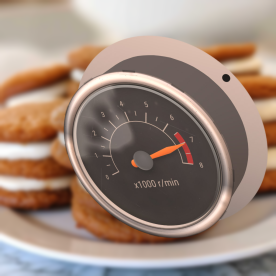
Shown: 7000 (rpm)
